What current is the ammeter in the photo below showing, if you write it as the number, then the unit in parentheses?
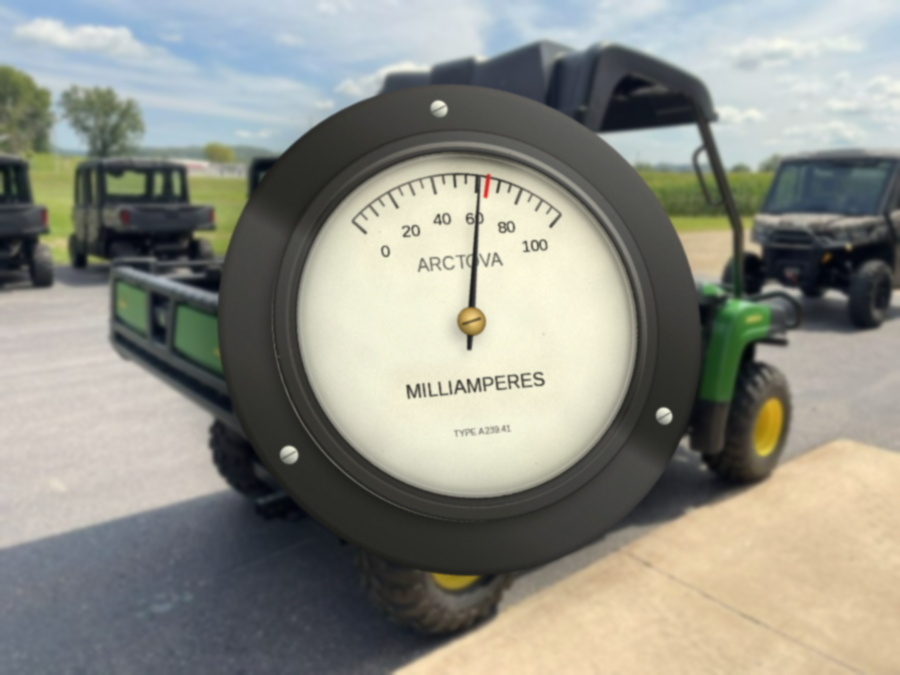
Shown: 60 (mA)
